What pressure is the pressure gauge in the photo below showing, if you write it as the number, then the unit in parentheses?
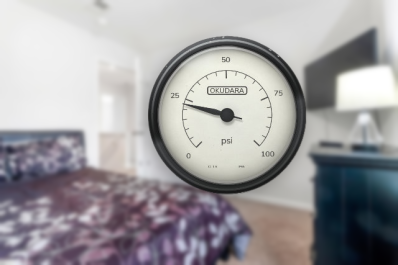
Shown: 22.5 (psi)
